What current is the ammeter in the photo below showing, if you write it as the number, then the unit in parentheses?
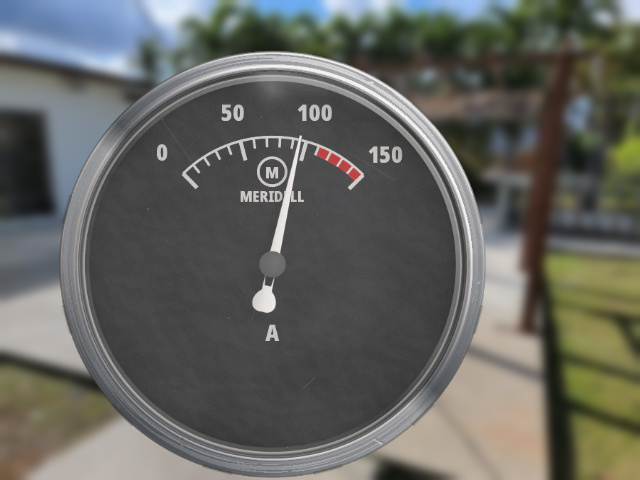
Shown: 95 (A)
